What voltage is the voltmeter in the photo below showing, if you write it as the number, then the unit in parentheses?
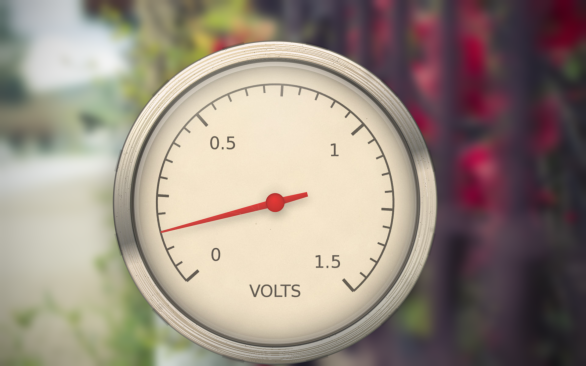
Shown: 0.15 (V)
